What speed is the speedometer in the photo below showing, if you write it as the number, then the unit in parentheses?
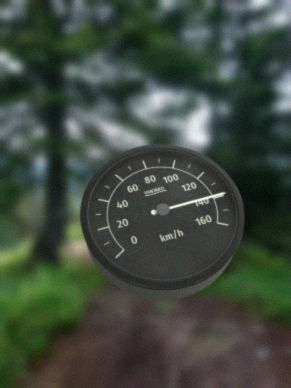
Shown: 140 (km/h)
